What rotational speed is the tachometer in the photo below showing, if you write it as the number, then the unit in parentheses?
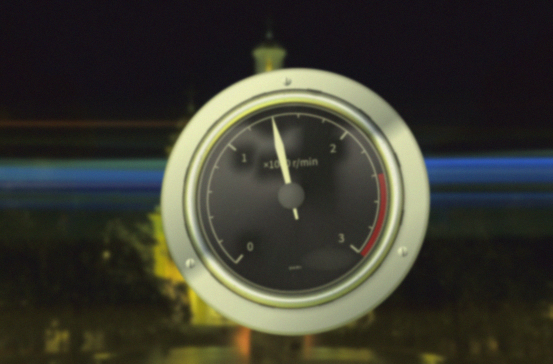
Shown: 1400 (rpm)
